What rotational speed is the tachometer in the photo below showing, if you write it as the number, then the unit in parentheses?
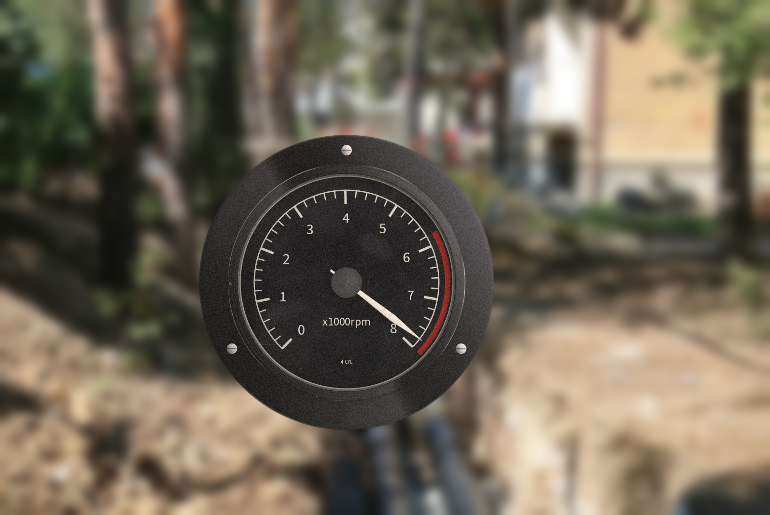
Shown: 7800 (rpm)
